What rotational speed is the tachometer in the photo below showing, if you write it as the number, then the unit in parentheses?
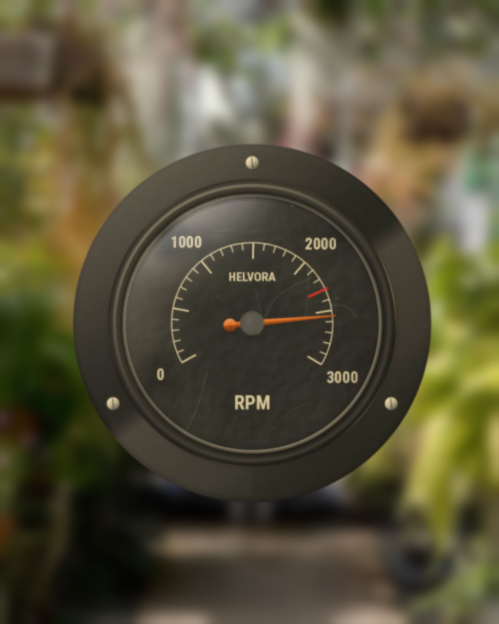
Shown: 2550 (rpm)
